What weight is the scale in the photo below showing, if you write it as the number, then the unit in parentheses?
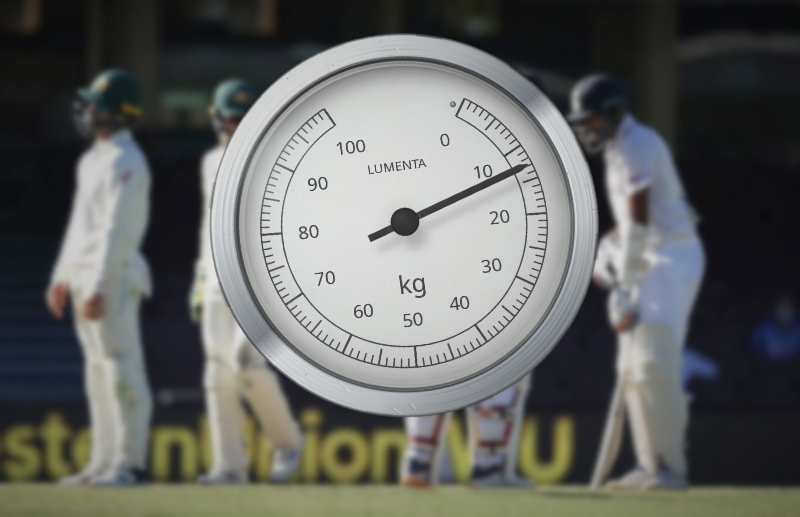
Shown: 13 (kg)
